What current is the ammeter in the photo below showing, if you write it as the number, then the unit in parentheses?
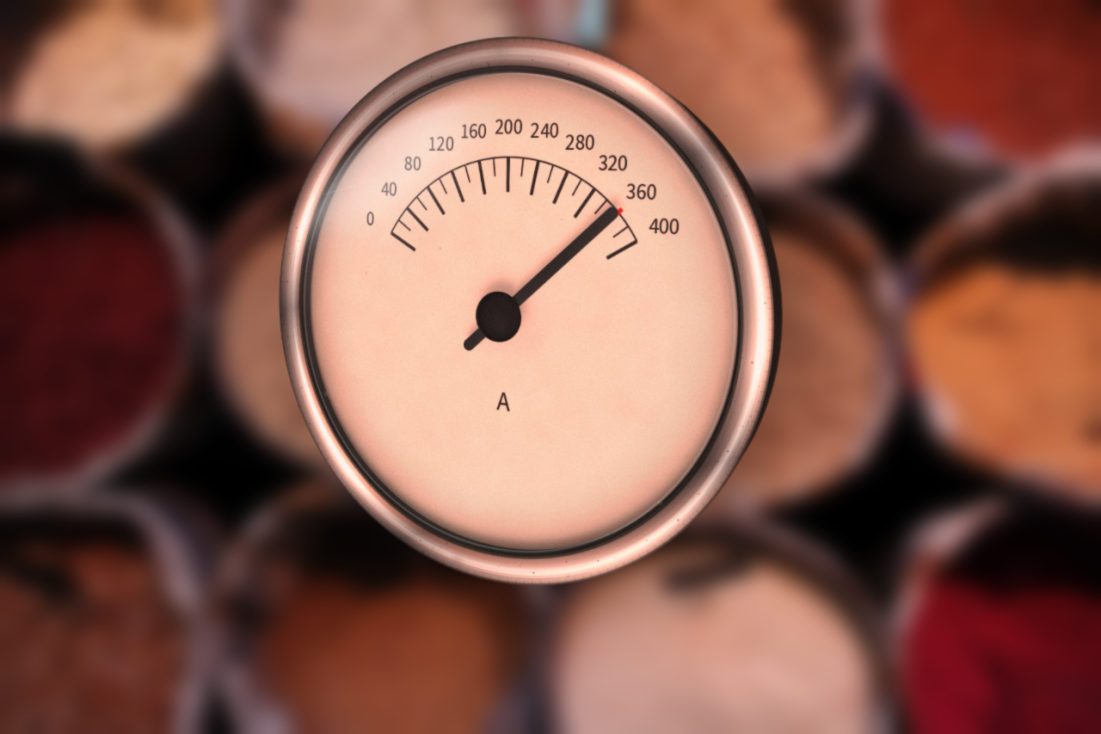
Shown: 360 (A)
